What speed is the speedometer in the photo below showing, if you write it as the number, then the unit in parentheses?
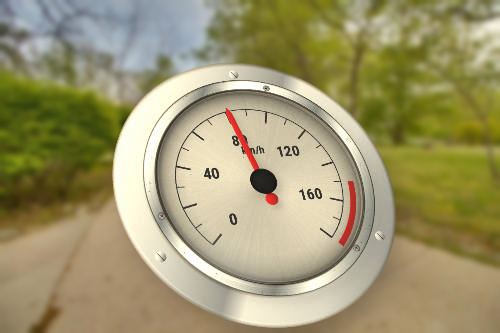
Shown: 80 (km/h)
